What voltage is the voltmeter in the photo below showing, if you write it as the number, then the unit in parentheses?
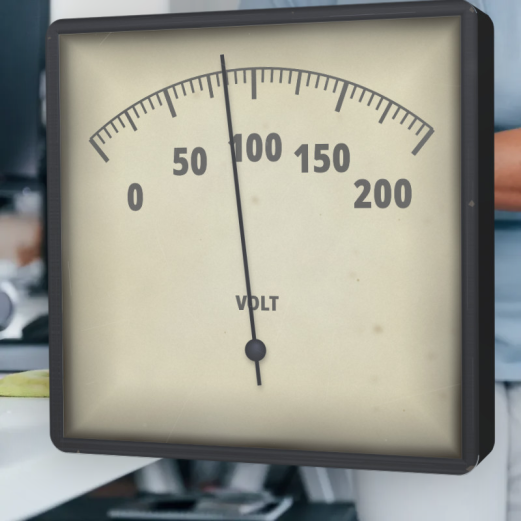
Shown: 85 (V)
